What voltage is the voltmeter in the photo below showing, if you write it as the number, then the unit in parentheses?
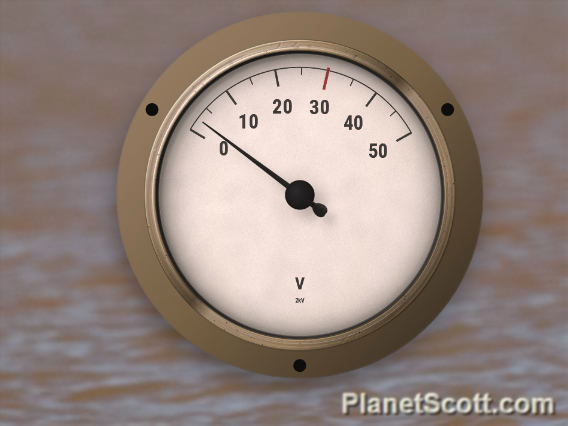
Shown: 2.5 (V)
